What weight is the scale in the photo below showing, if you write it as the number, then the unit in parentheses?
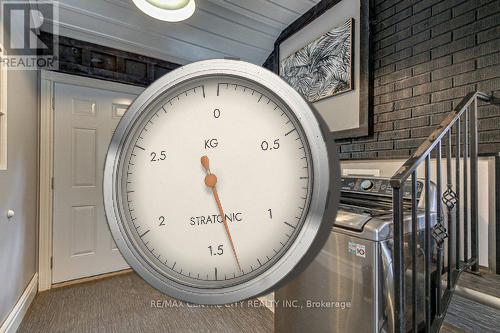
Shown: 1.35 (kg)
